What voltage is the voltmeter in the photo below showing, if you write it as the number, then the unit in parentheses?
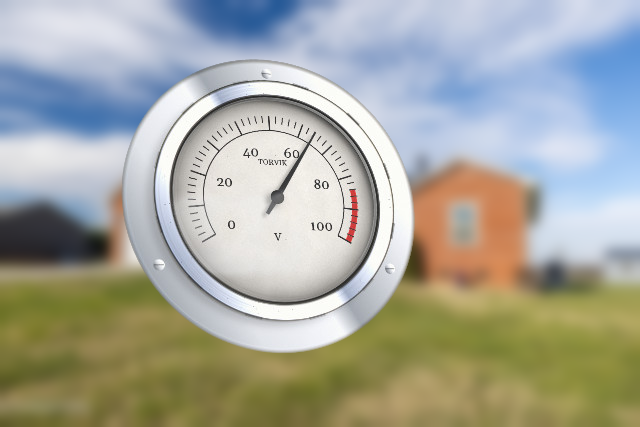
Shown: 64 (V)
